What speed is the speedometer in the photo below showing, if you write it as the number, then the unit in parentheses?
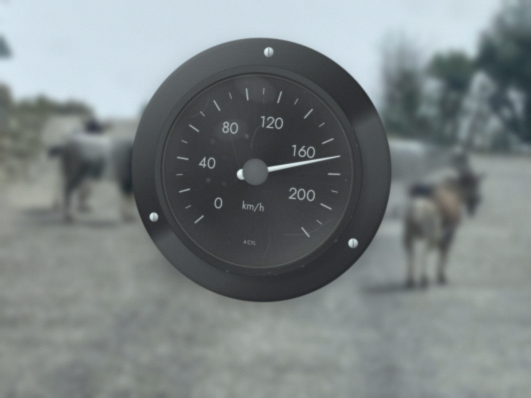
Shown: 170 (km/h)
